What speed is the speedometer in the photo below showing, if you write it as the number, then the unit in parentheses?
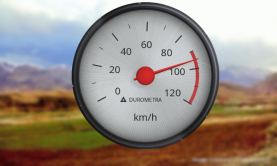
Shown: 95 (km/h)
